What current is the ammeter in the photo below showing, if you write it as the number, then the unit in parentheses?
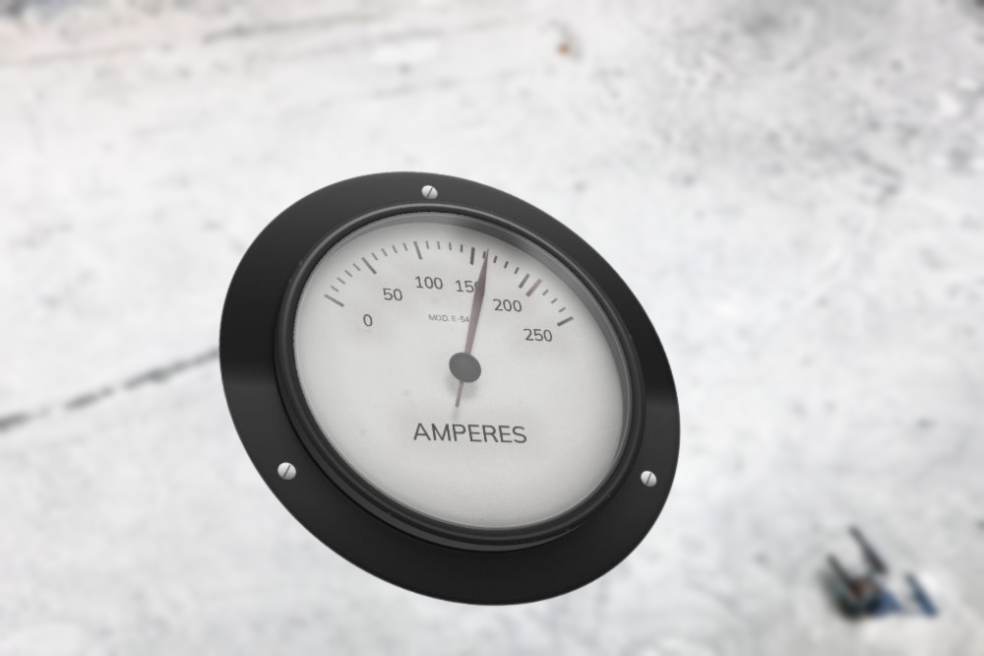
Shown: 160 (A)
